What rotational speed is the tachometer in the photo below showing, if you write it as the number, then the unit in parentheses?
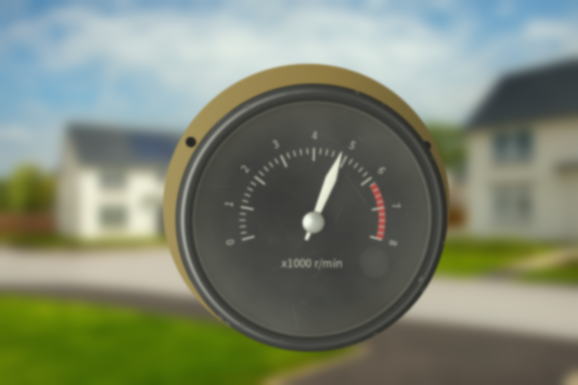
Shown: 4800 (rpm)
